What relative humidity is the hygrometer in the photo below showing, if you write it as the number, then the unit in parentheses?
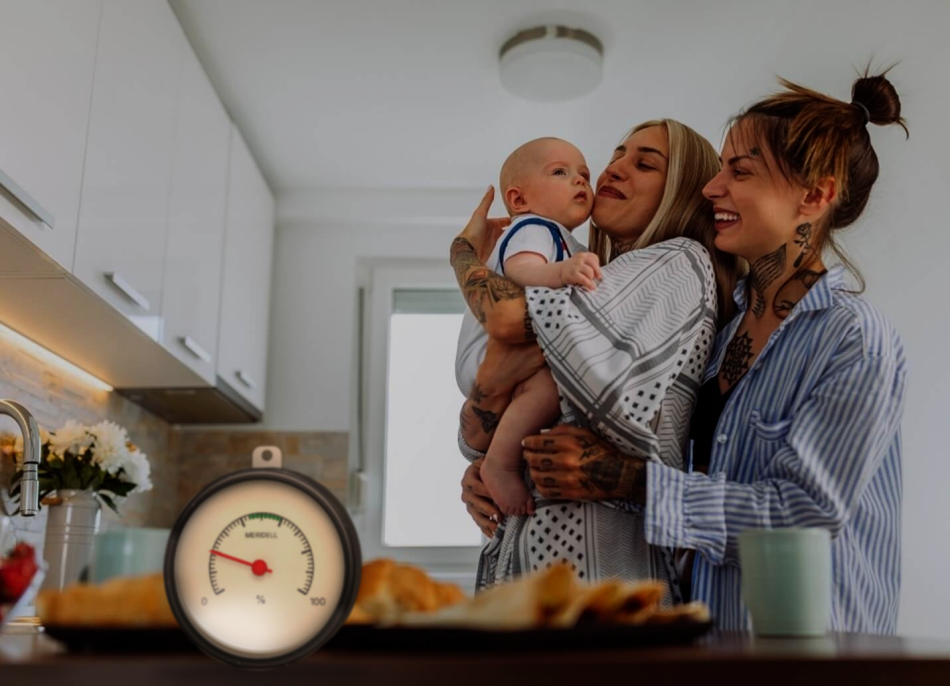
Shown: 20 (%)
